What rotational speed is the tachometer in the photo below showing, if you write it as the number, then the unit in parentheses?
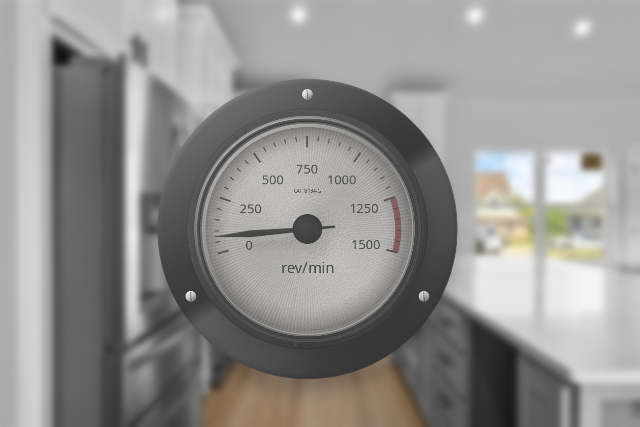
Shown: 75 (rpm)
